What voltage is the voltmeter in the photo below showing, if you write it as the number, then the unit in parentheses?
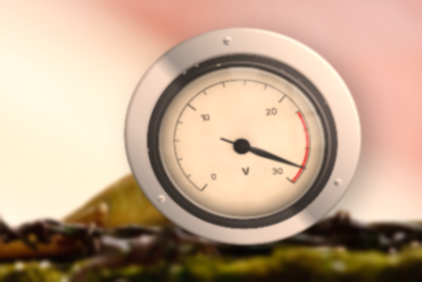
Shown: 28 (V)
